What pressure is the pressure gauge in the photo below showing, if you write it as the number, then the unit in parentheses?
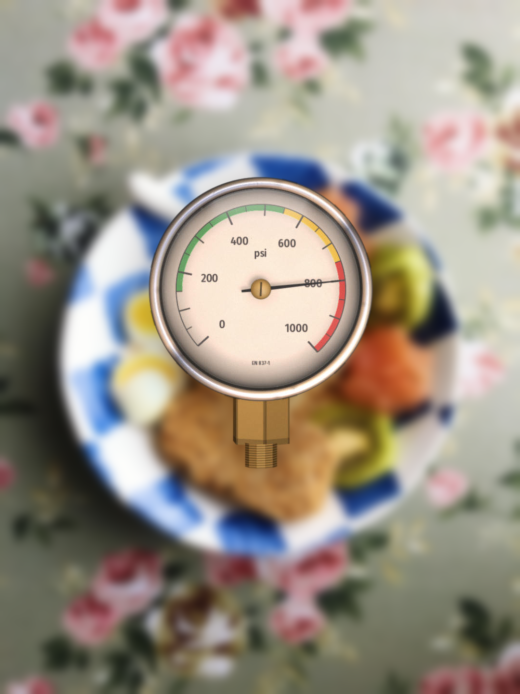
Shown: 800 (psi)
